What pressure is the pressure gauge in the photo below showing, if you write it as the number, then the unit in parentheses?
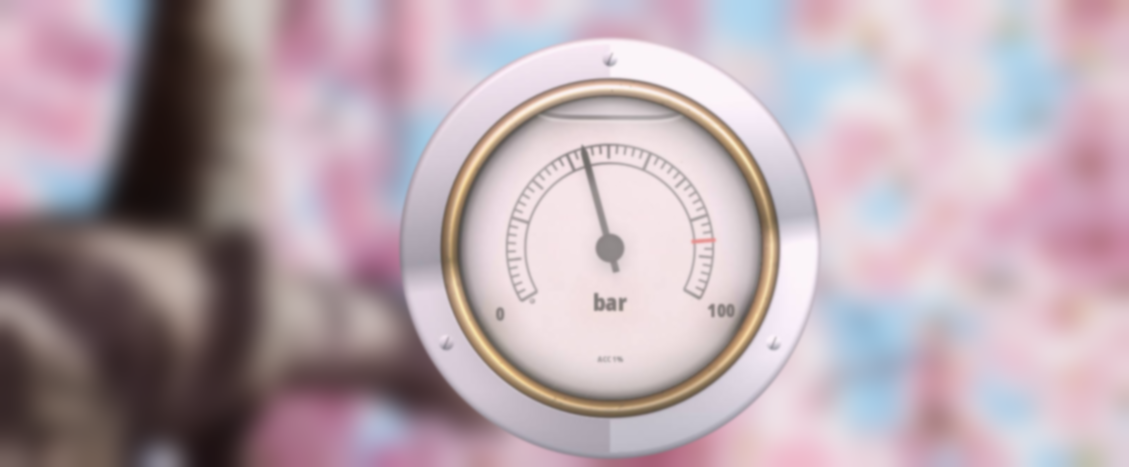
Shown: 44 (bar)
